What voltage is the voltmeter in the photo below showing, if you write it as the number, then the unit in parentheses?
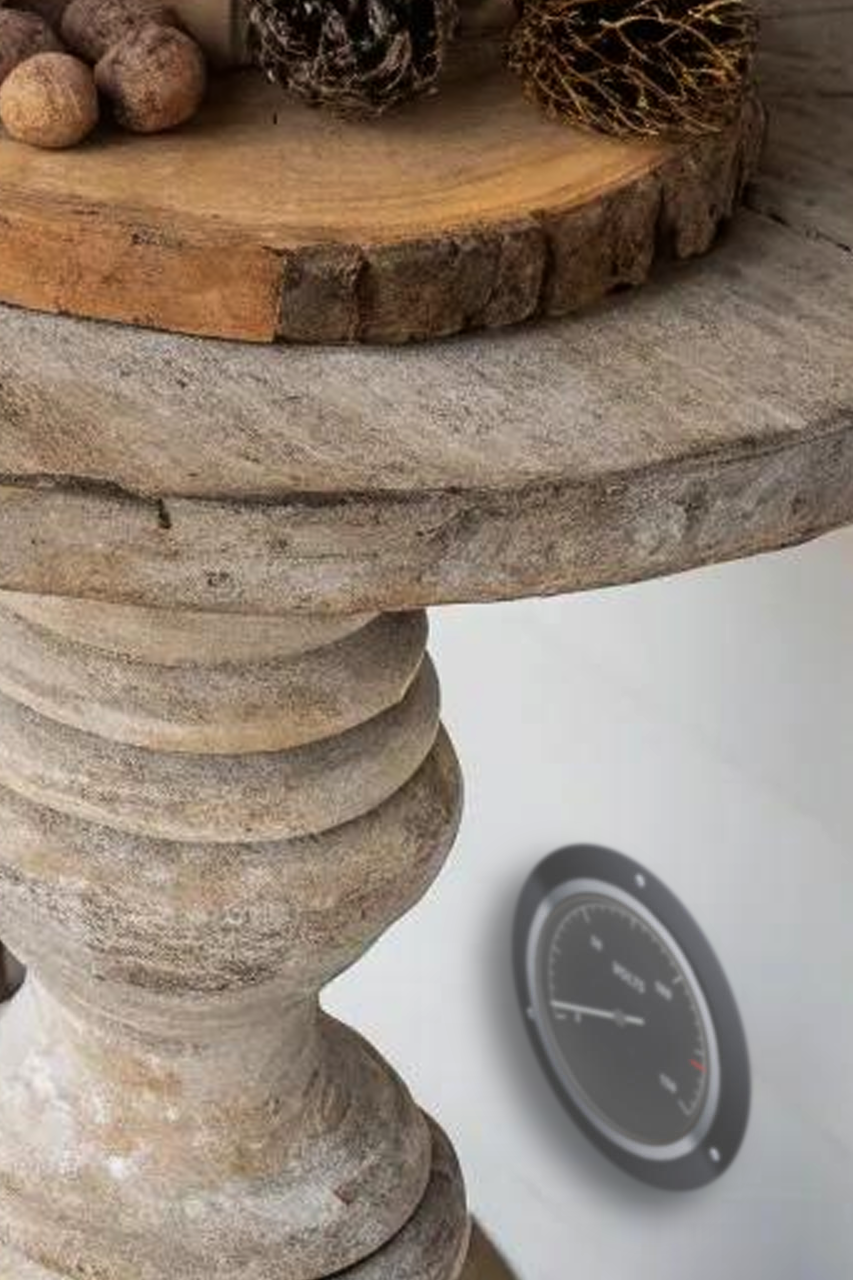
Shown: 5 (V)
